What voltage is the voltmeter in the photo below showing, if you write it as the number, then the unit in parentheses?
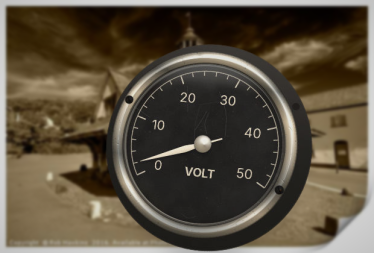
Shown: 2 (V)
